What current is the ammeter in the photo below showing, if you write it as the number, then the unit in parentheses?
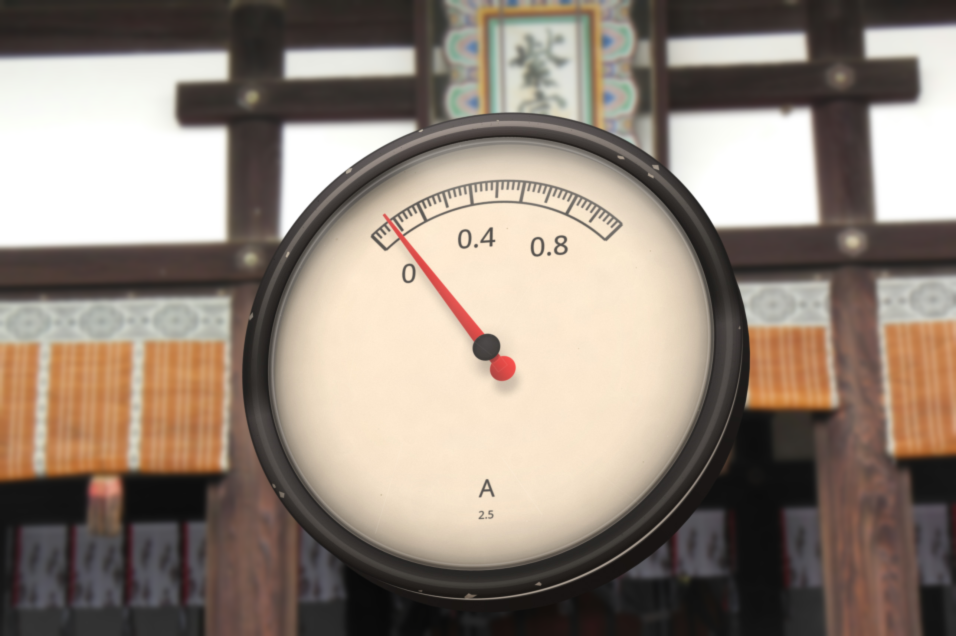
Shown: 0.08 (A)
